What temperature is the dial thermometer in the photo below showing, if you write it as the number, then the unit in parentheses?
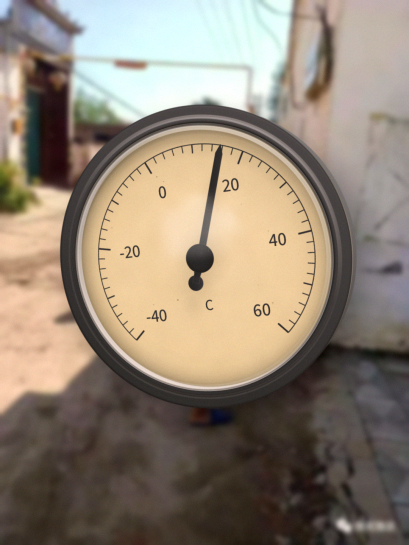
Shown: 16 (°C)
